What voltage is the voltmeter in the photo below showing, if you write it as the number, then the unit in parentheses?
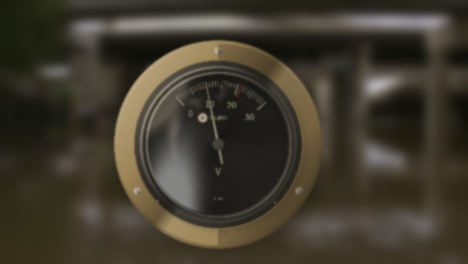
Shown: 10 (V)
